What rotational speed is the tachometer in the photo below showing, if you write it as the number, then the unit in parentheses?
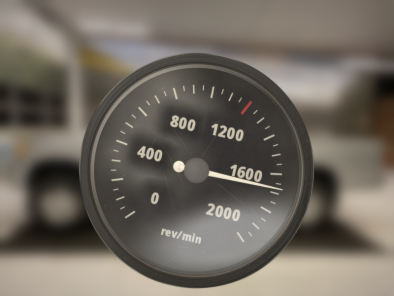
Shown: 1675 (rpm)
